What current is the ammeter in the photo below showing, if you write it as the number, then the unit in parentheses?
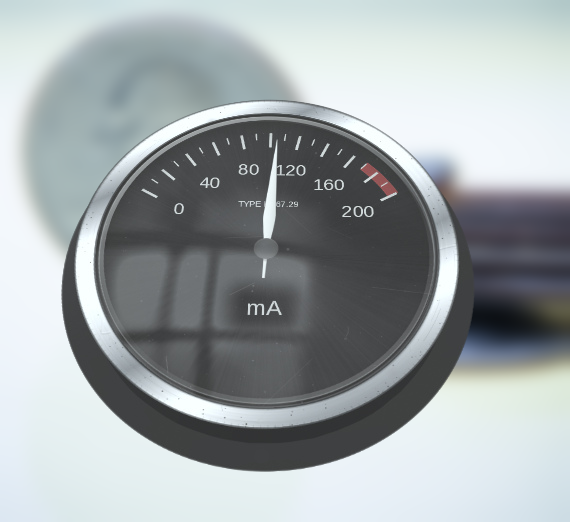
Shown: 105 (mA)
